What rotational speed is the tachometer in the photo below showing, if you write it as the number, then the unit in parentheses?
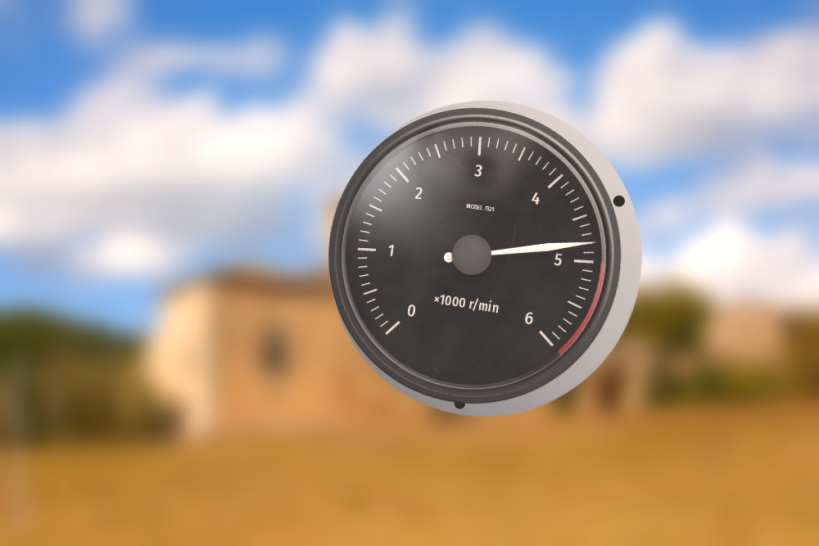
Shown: 4800 (rpm)
